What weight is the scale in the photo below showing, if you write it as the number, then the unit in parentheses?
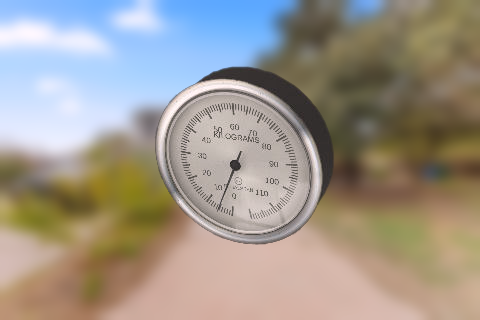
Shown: 5 (kg)
